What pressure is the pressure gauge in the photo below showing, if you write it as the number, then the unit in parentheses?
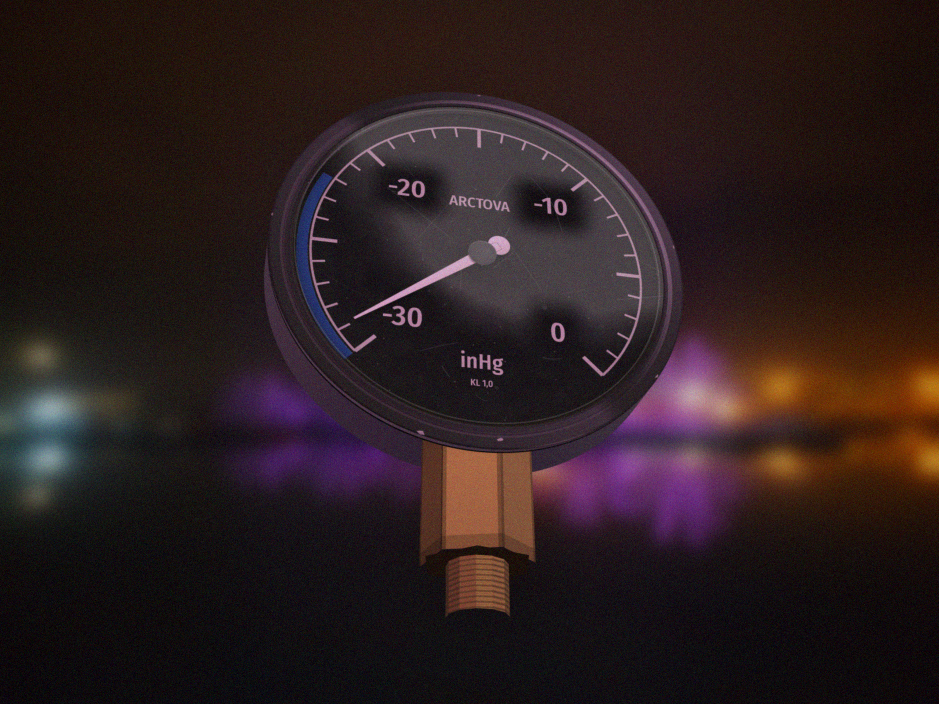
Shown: -29 (inHg)
